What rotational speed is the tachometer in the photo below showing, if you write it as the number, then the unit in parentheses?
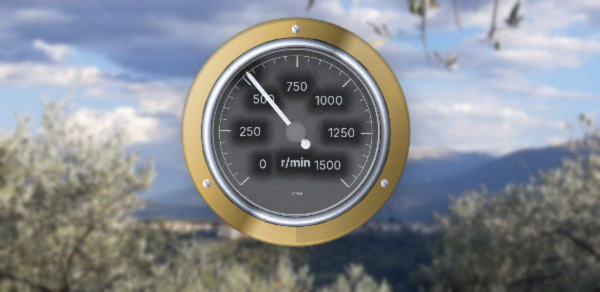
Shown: 525 (rpm)
